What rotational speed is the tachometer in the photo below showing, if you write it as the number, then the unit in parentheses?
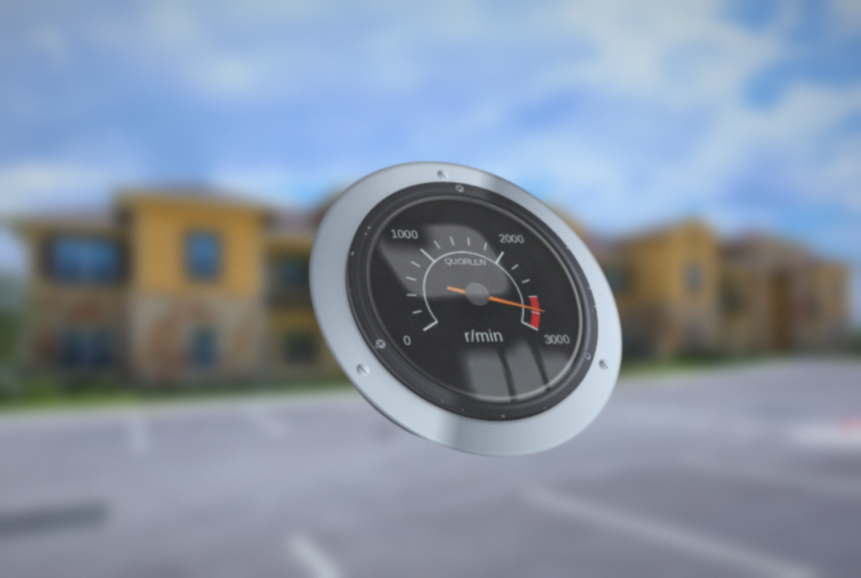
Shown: 2800 (rpm)
